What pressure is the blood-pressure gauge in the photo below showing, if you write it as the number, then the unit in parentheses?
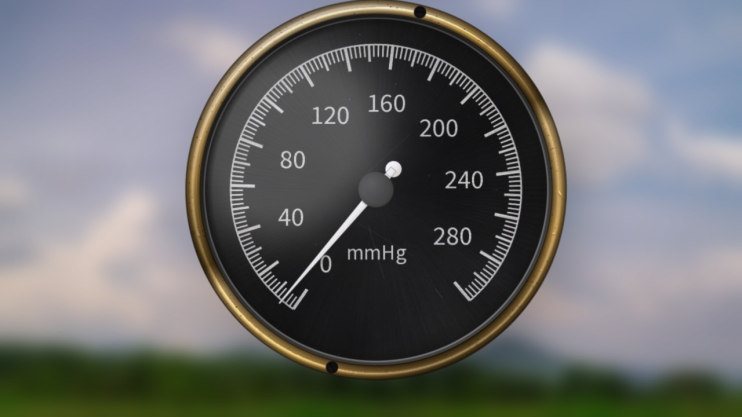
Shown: 6 (mmHg)
